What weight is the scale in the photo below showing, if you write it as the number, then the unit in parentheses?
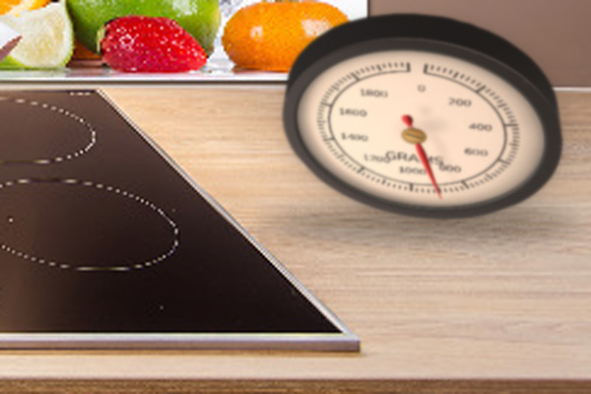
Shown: 900 (g)
